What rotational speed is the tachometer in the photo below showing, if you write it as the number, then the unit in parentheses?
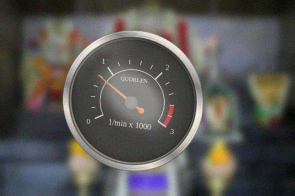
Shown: 800 (rpm)
